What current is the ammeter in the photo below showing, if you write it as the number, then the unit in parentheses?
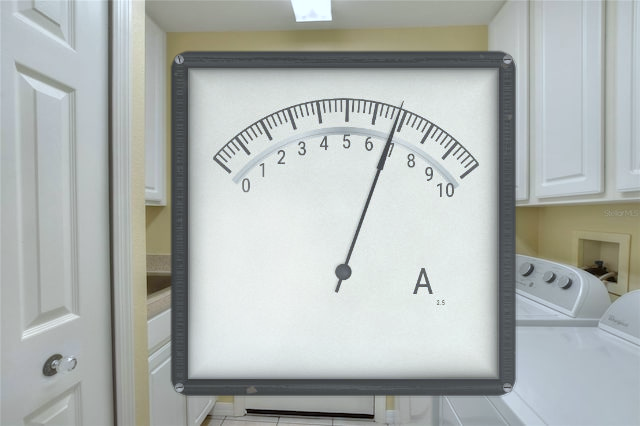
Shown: 6.8 (A)
